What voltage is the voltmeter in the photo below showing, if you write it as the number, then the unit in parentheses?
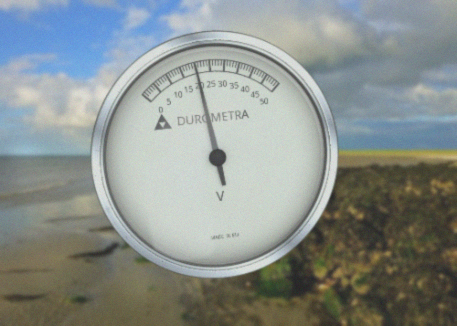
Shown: 20 (V)
